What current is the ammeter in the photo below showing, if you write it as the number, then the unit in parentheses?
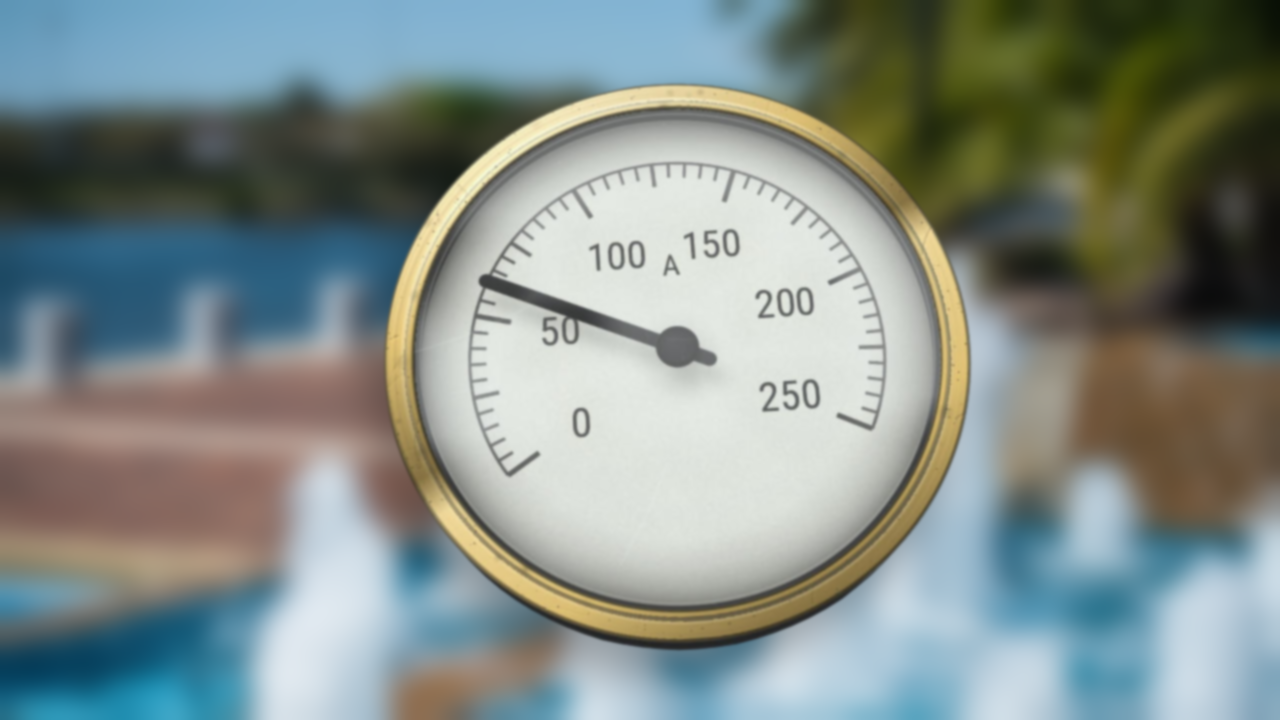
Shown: 60 (A)
